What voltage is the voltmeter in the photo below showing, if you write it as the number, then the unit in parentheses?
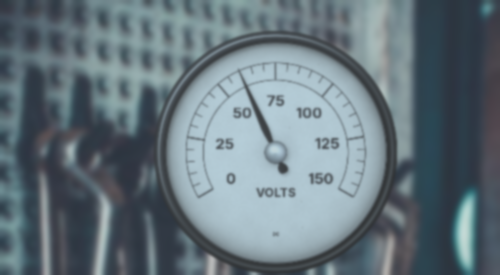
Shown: 60 (V)
